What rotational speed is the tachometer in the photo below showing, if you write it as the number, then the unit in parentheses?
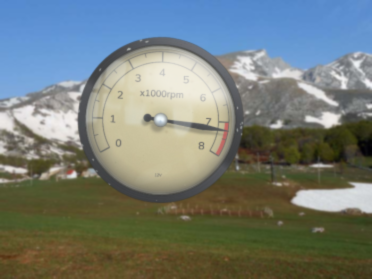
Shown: 7250 (rpm)
